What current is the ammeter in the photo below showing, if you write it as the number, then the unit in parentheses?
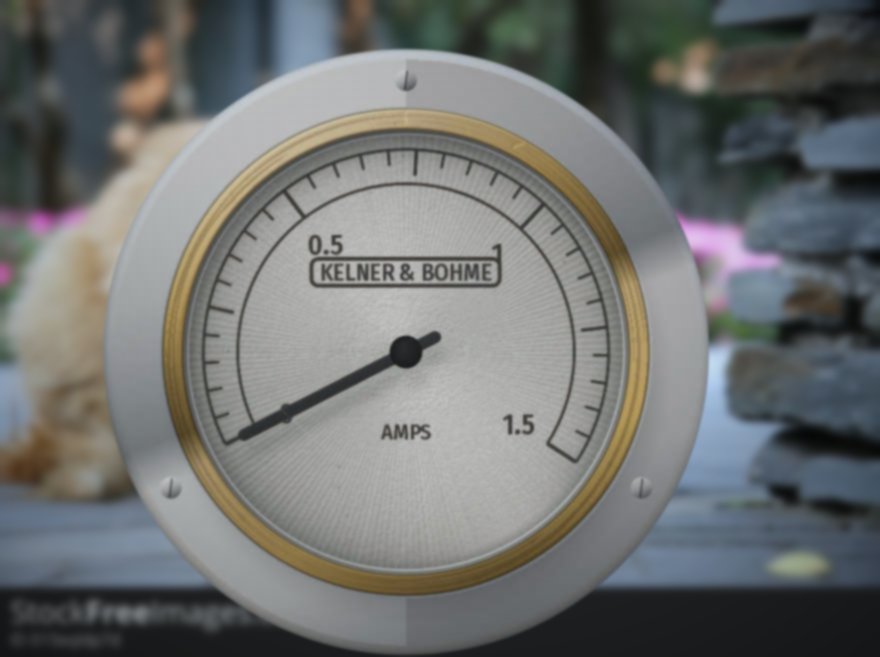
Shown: 0 (A)
